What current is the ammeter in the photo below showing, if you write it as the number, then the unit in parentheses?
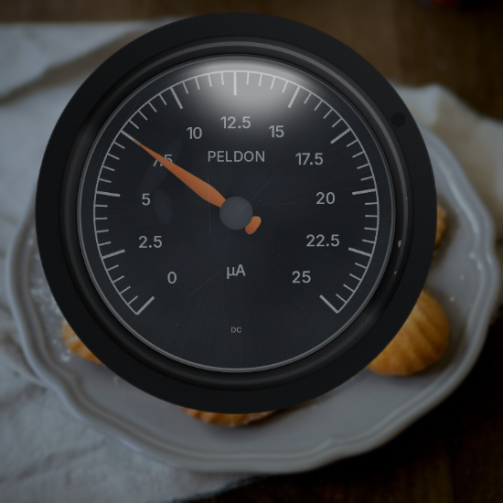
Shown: 7.5 (µA)
